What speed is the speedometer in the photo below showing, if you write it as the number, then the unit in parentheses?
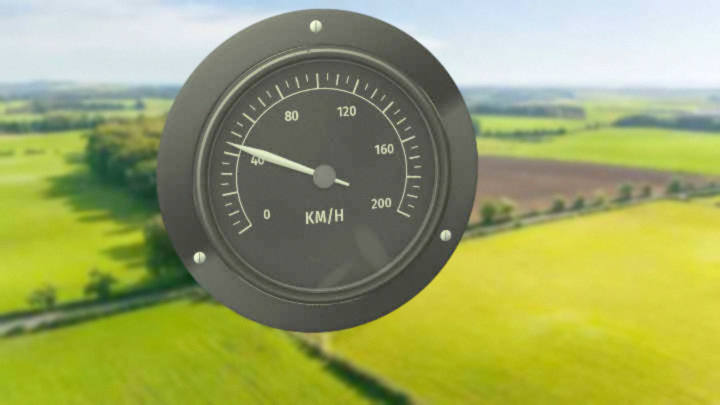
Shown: 45 (km/h)
